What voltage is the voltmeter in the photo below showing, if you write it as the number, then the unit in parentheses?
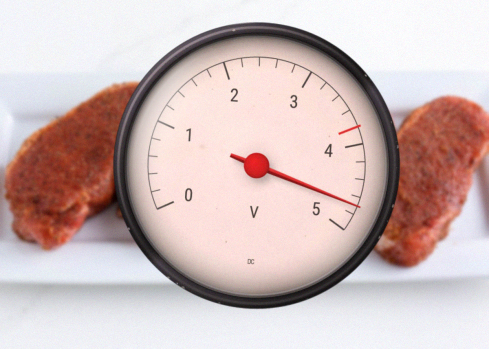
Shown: 4.7 (V)
